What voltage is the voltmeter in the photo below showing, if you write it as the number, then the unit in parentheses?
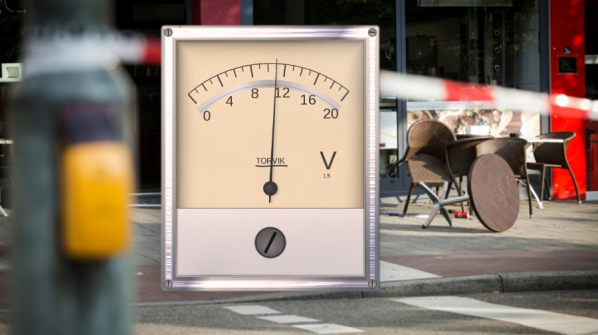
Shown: 11 (V)
